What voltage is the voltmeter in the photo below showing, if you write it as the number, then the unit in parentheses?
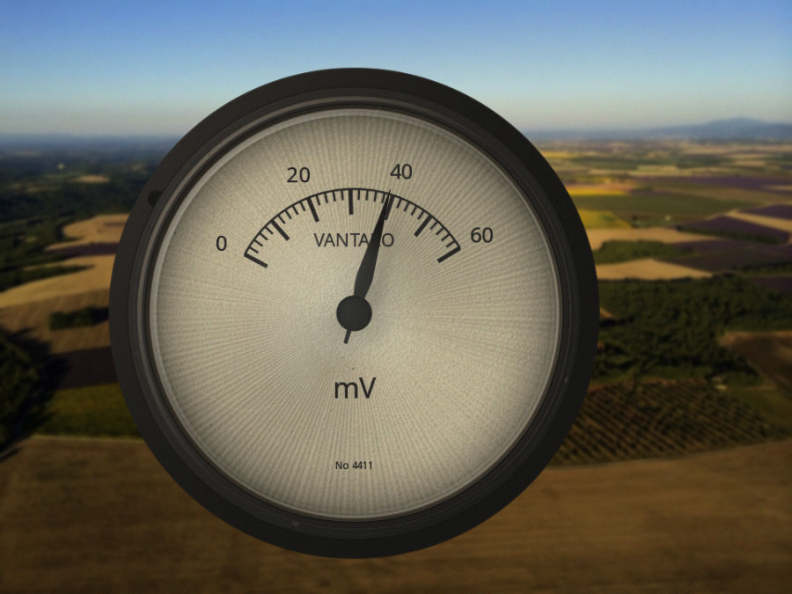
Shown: 39 (mV)
